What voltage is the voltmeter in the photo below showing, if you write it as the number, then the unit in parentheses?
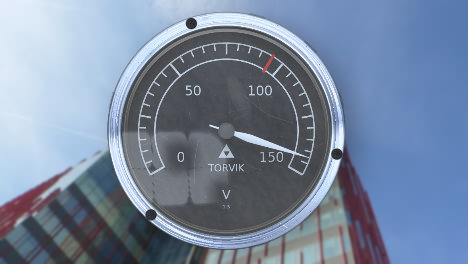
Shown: 142.5 (V)
